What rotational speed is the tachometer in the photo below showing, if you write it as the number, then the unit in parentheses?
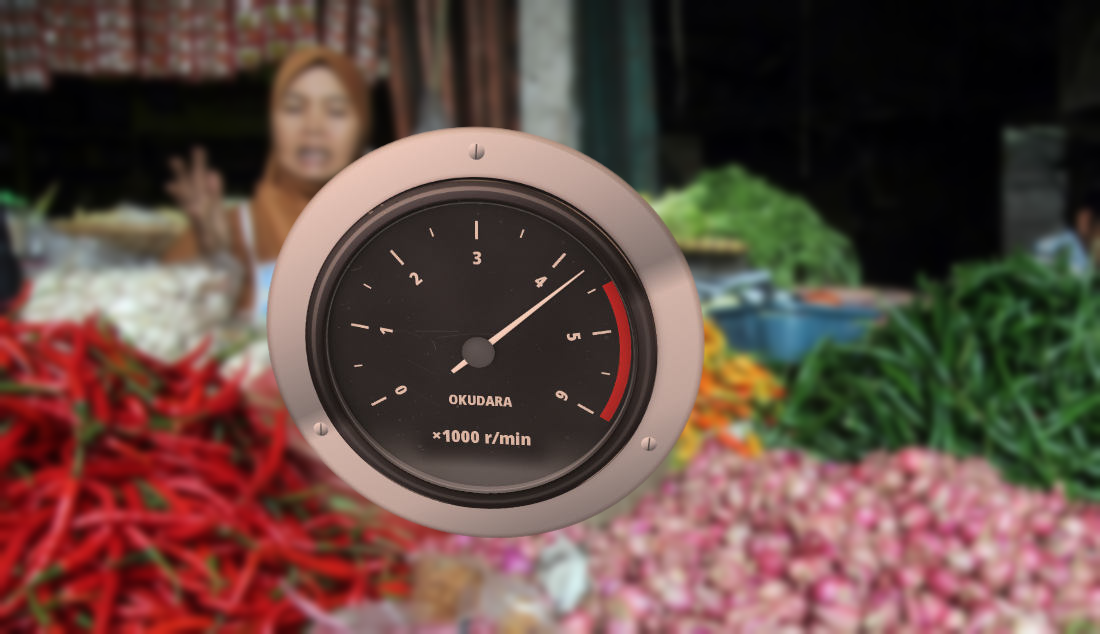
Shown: 4250 (rpm)
